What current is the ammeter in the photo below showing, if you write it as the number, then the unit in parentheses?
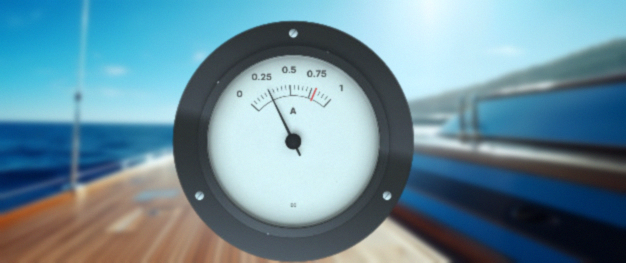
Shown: 0.25 (A)
